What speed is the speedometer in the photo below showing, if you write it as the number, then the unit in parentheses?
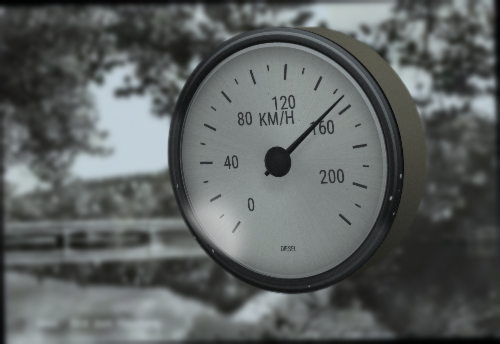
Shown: 155 (km/h)
